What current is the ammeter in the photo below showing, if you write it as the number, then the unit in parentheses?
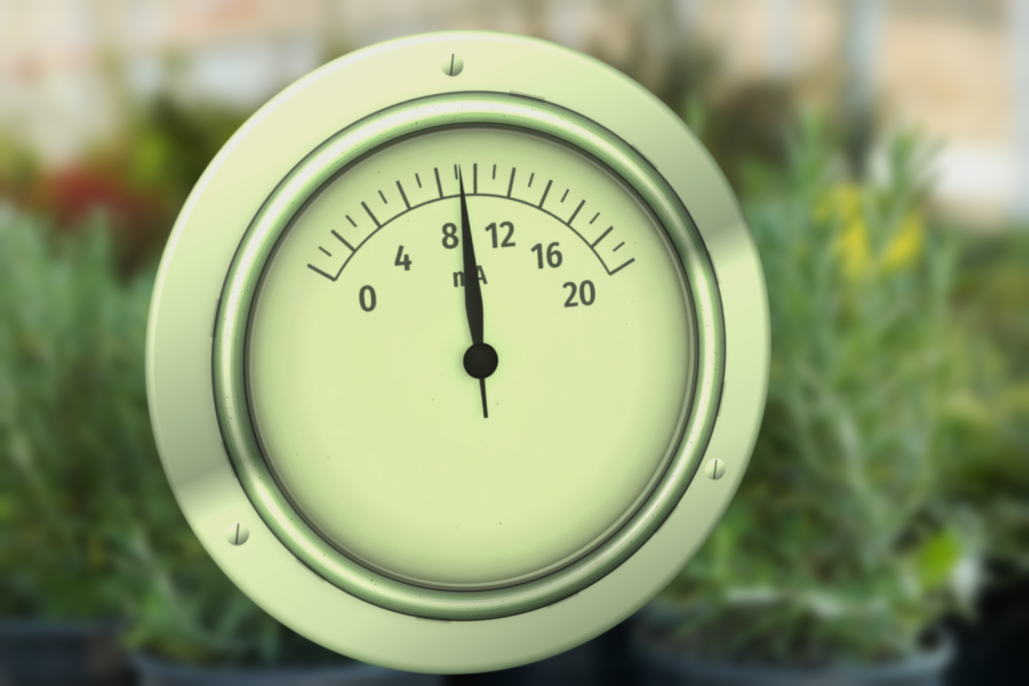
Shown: 9 (mA)
